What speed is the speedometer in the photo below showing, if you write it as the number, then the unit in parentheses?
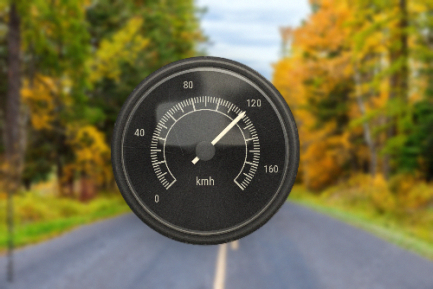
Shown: 120 (km/h)
